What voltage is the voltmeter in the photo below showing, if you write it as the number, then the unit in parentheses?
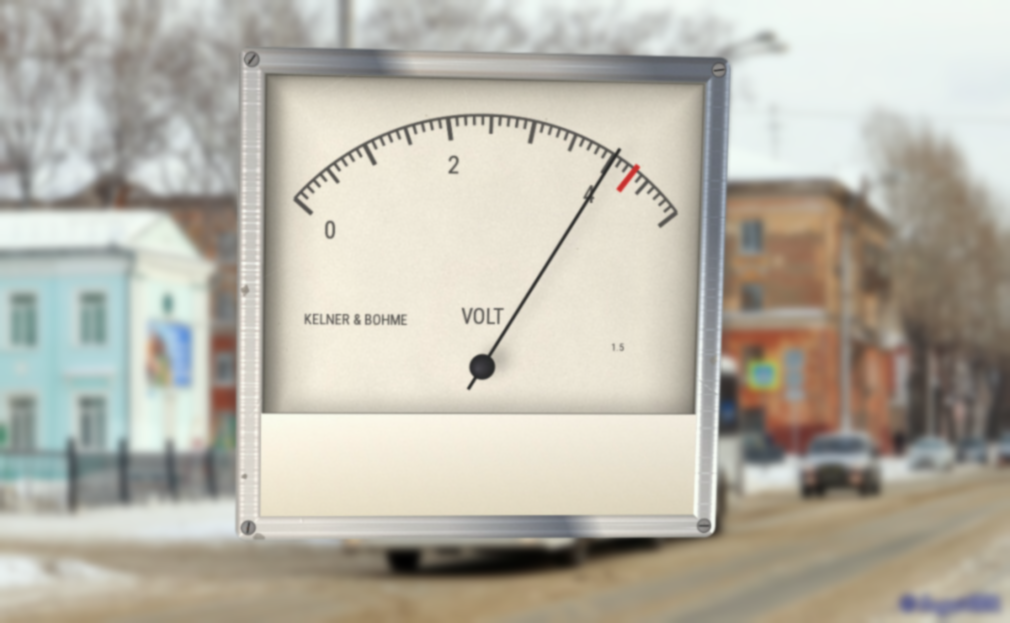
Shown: 4 (V)
